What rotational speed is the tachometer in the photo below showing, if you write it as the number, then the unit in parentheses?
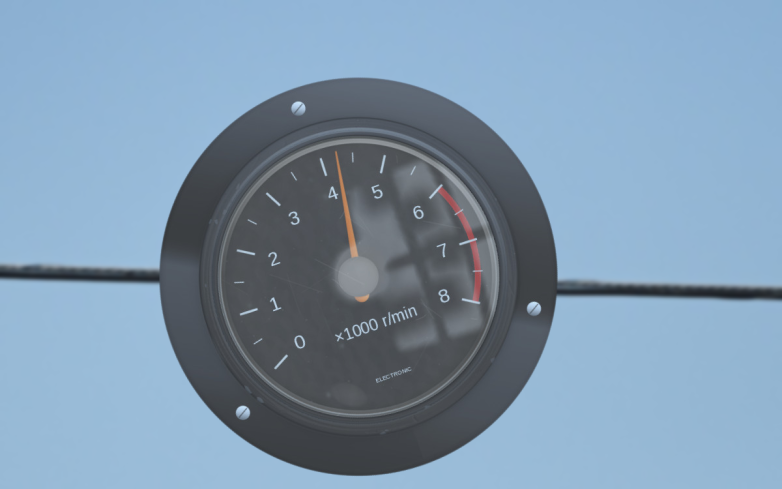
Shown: 4250 (rpm)
